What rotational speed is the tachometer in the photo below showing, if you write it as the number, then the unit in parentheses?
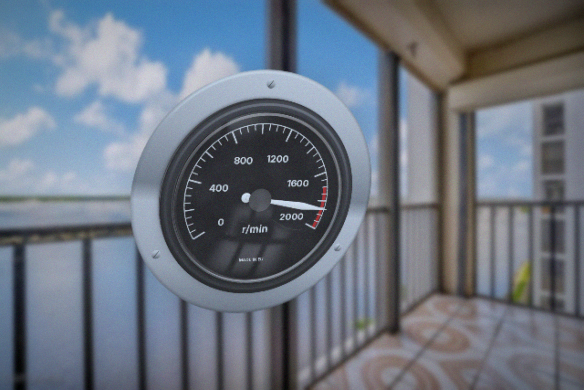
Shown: 1850 (rpm)
